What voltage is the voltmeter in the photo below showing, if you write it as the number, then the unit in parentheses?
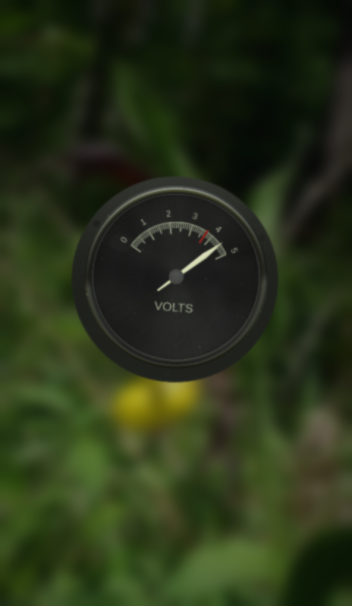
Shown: 4.5 (V)
